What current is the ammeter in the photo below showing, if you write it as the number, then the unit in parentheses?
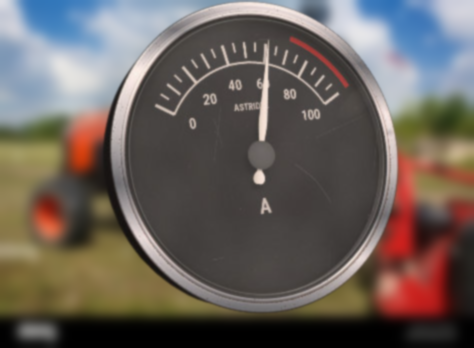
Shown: 60 (A)
